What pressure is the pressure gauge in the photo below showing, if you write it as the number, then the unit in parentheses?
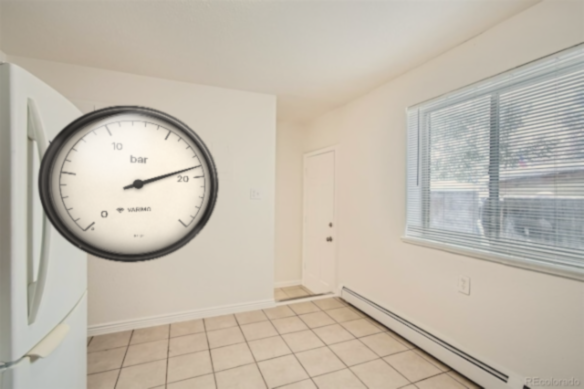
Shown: 19 (bar)
